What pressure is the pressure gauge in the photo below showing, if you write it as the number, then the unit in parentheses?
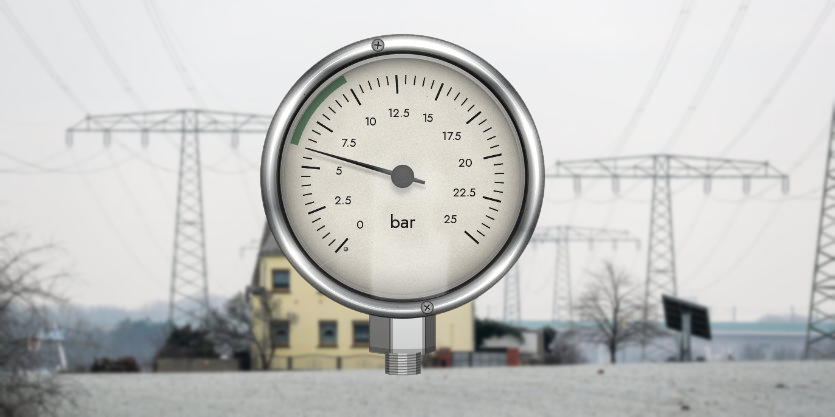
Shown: 6 (bar)
